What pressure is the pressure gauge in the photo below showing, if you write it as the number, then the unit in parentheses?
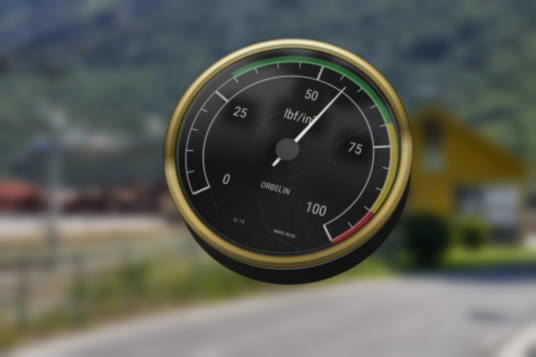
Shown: 57.5 (psi)
